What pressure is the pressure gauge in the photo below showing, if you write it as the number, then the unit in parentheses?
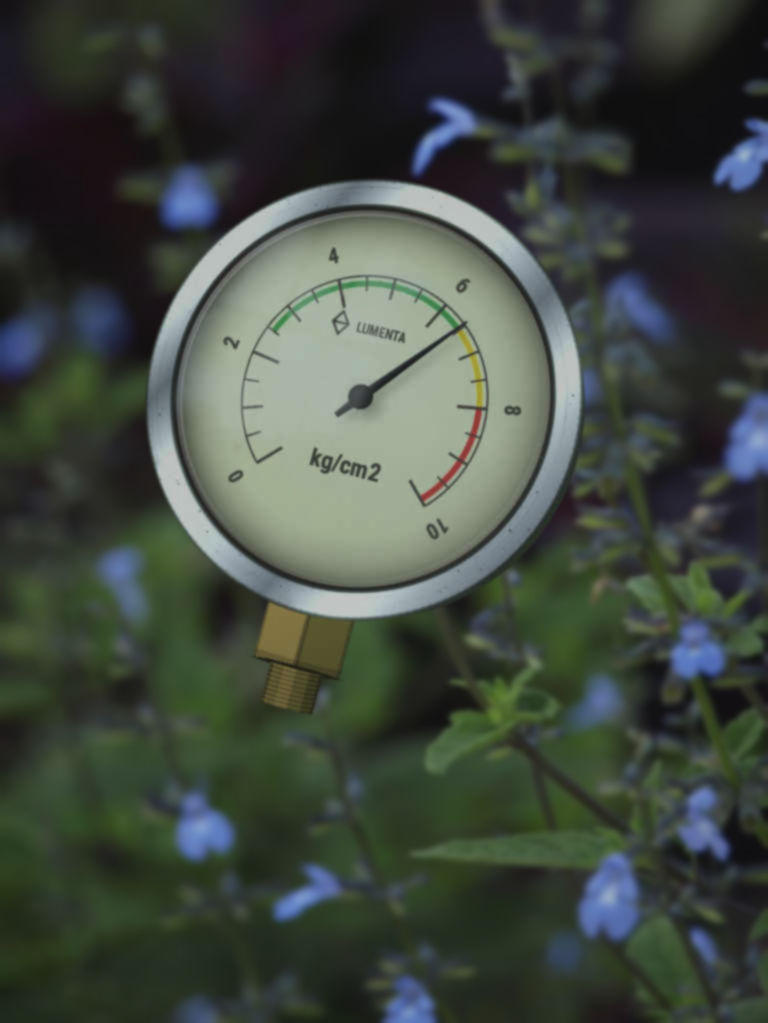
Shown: 6.5 (kg/cm²)
